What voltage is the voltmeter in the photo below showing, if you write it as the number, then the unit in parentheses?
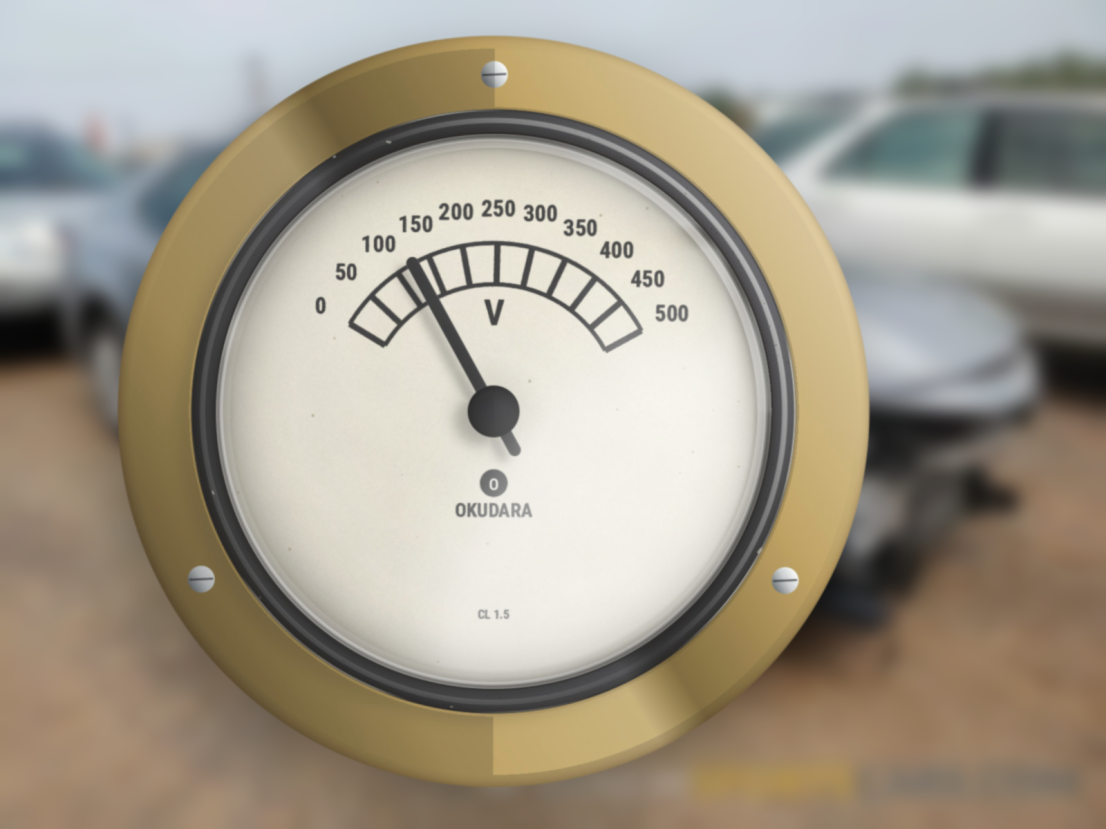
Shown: 125 (V)
